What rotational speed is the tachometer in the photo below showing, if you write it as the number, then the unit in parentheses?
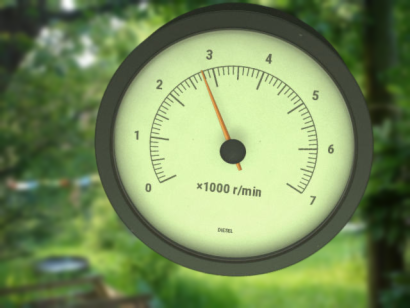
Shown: 2800 (rpm)
